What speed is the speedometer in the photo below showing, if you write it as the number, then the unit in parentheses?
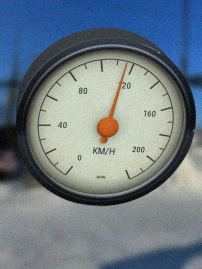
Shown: 115 (km/h)
